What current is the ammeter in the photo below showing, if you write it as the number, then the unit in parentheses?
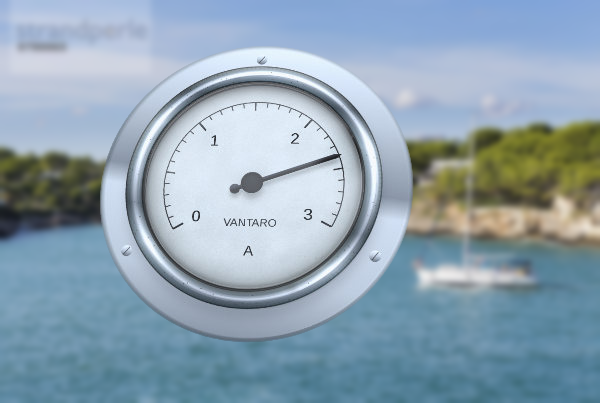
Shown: 2.4 (A)
